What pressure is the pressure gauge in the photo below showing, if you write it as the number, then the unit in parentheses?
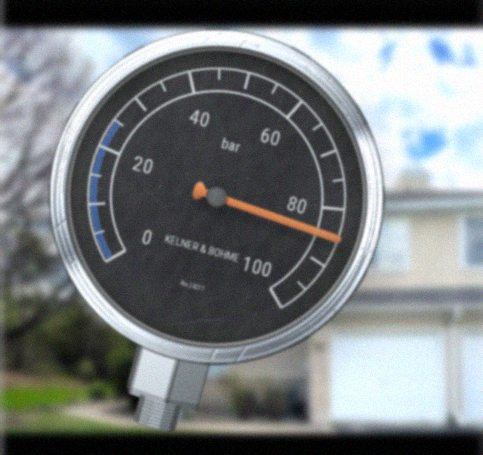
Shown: 85 (bar)
